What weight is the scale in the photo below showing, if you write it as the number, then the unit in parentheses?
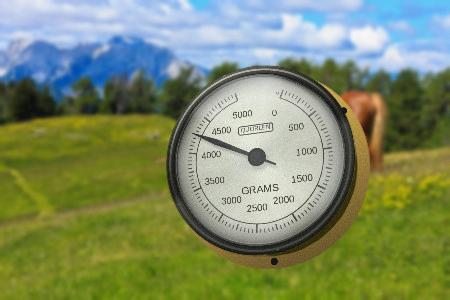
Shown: 4250 (g)
